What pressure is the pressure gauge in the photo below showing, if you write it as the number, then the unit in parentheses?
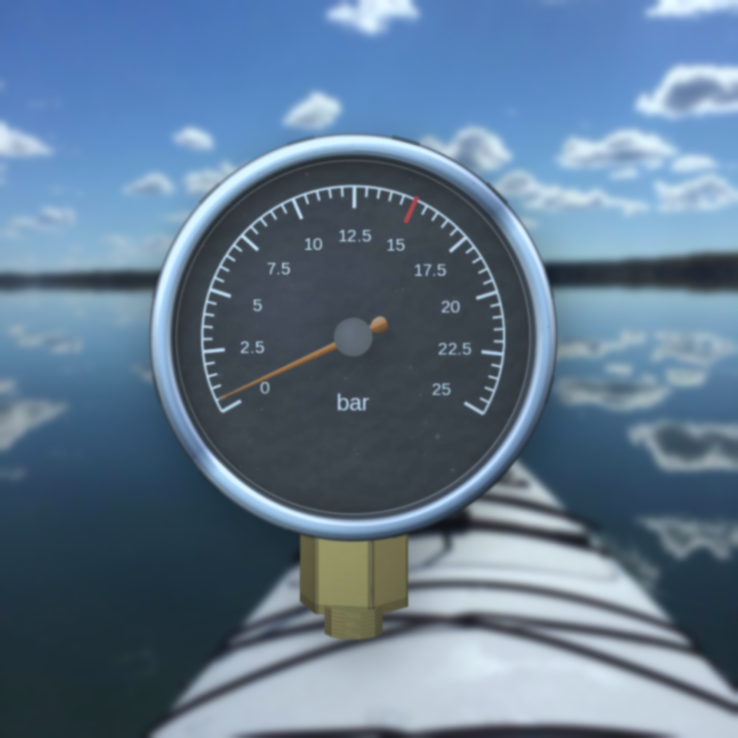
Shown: 0.5 (bar)
